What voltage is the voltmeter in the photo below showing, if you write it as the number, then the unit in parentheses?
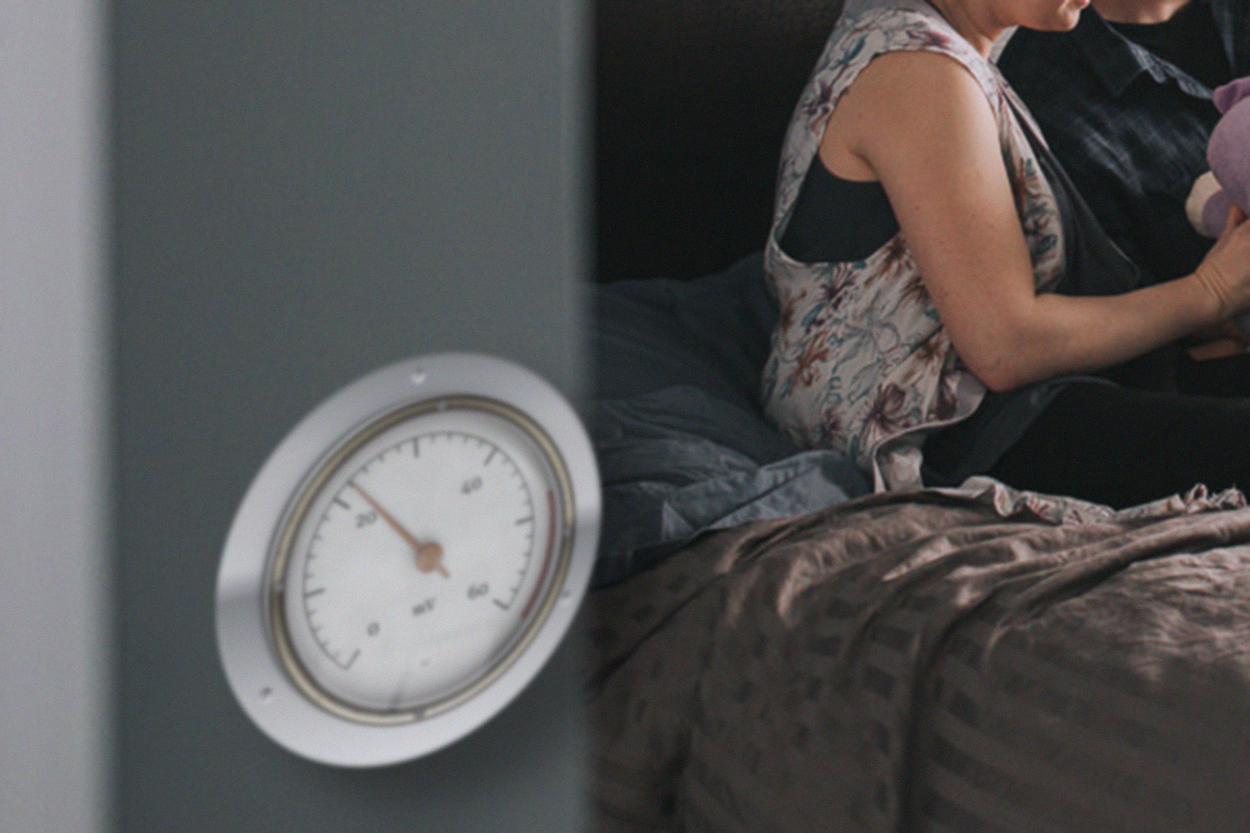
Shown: 22 (mV)
